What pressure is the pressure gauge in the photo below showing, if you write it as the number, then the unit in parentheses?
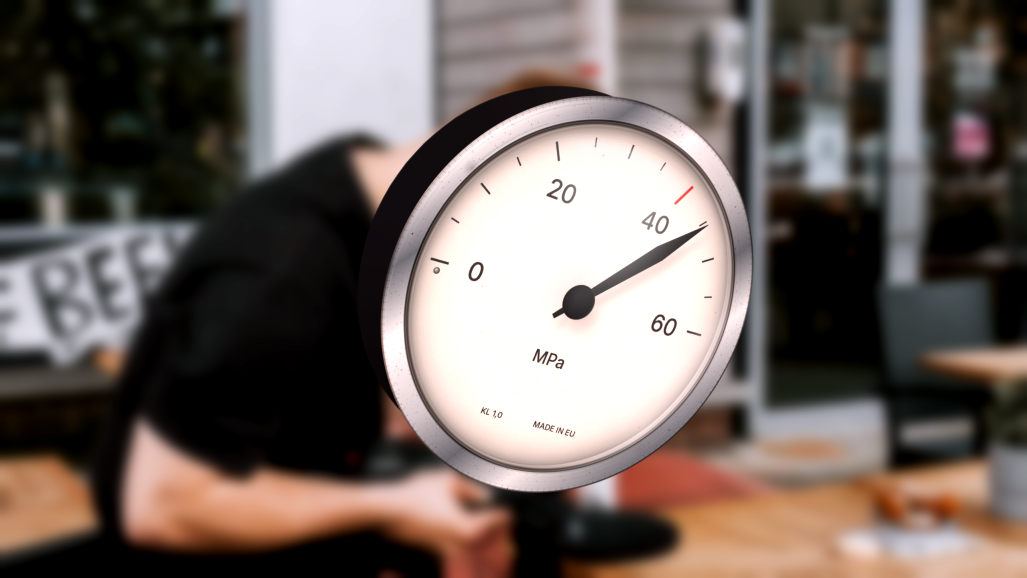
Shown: 45 (MPa)
